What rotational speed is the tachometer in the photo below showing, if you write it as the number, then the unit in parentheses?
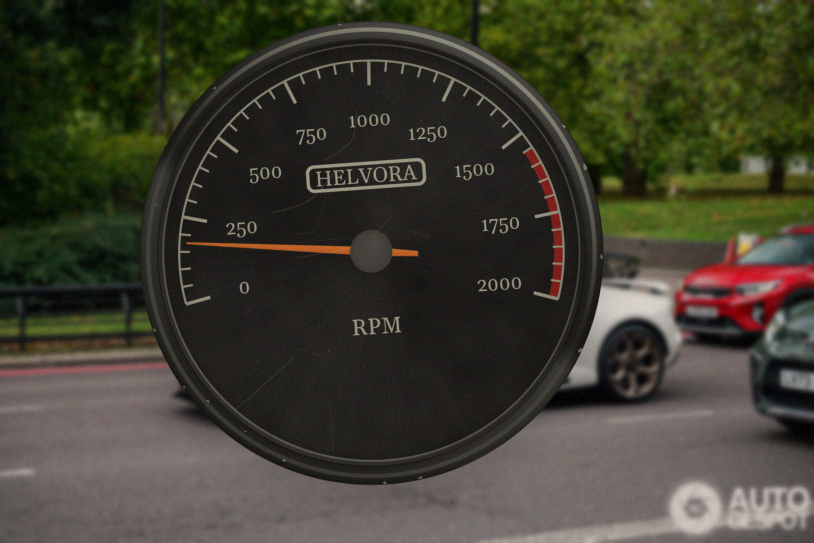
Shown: 175 (rpm)
